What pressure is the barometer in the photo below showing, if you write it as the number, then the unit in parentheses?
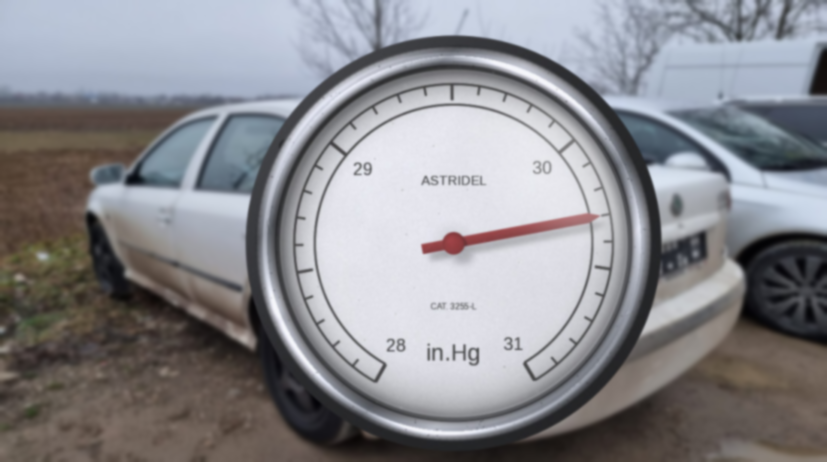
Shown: 30.3 (inHg)
